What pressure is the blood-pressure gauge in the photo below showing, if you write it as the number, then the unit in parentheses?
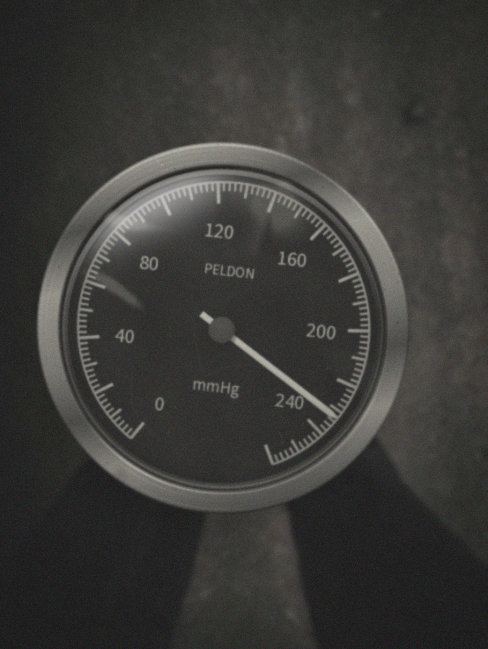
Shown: 232 (mmHg)
